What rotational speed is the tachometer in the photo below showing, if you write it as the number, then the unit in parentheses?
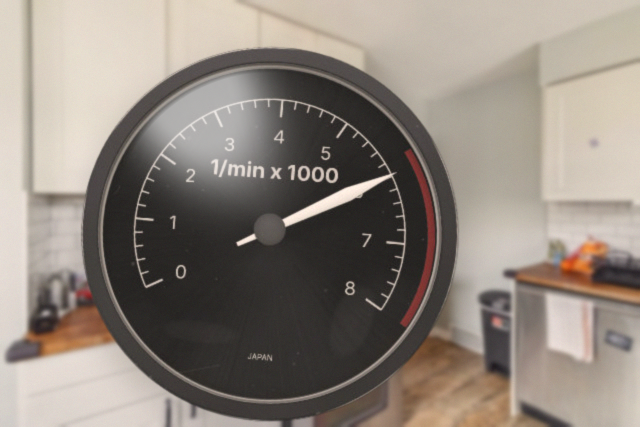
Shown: 6000 (rpm)
